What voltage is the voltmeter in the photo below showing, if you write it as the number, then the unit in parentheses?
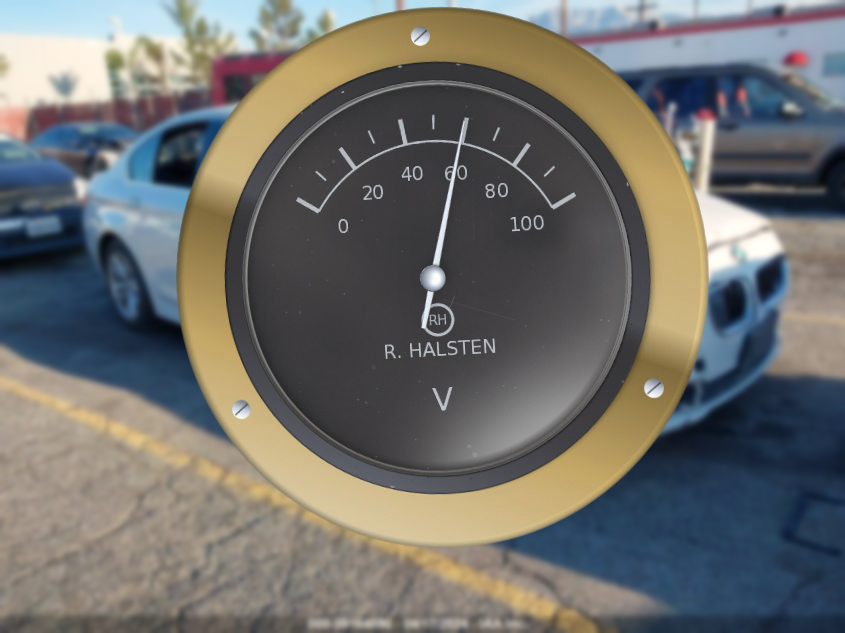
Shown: 60 (V)
